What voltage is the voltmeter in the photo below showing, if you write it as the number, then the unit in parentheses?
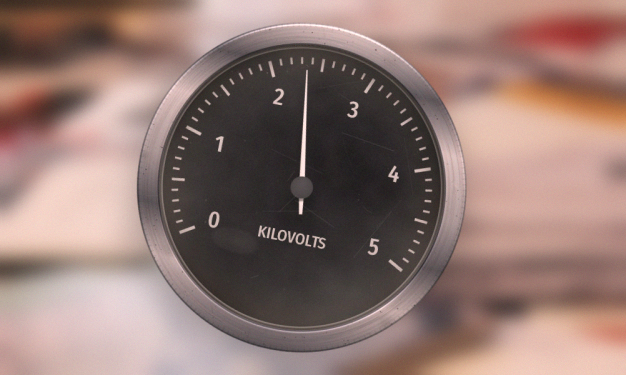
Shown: 2.35 (kV)
